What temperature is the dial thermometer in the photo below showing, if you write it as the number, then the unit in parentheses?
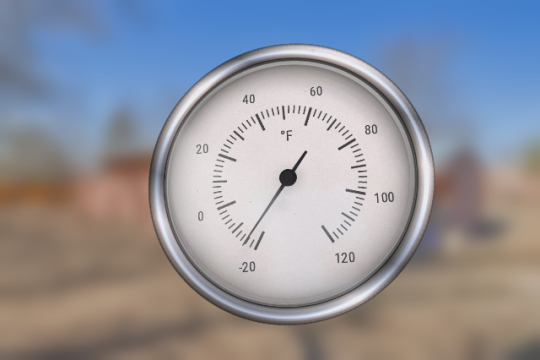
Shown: -16 (°F)
